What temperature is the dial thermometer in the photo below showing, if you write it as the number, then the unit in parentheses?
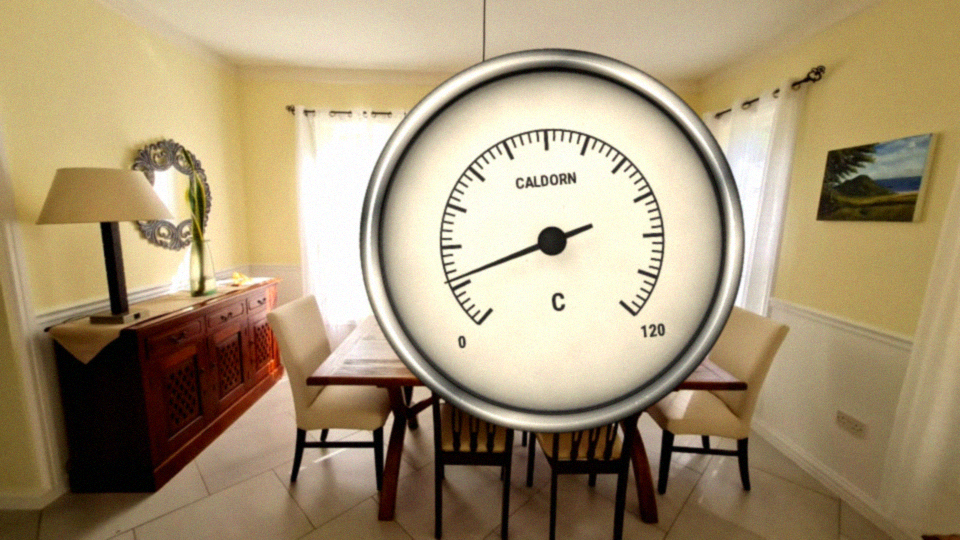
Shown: 12 (°C)
